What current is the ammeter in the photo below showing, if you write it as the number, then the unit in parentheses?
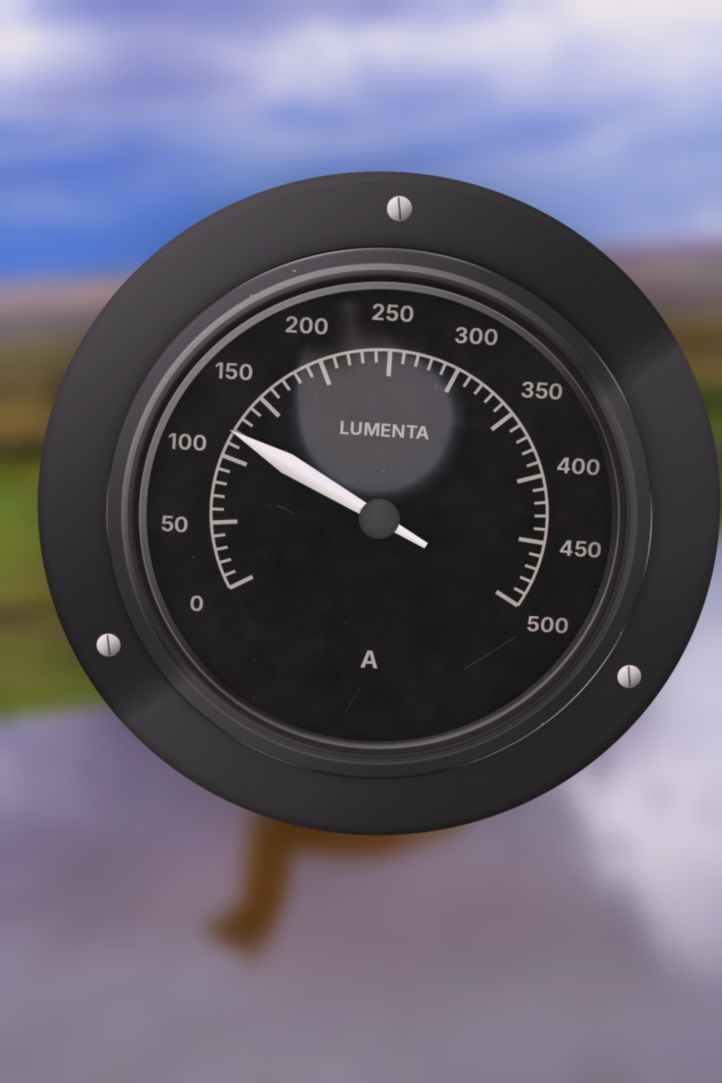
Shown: 120 (A)
